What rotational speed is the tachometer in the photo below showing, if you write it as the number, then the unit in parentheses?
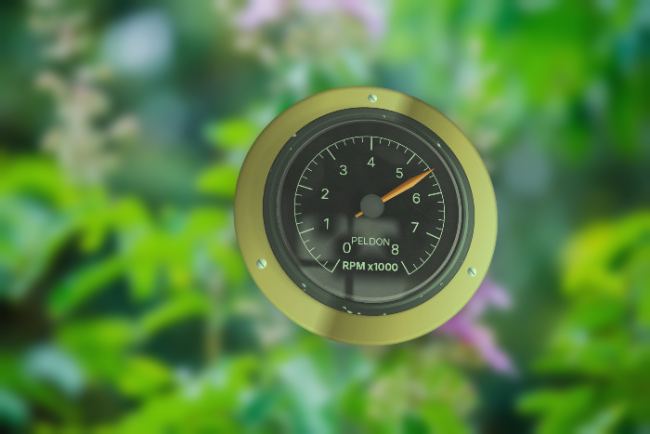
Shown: 5500 (rpm)
